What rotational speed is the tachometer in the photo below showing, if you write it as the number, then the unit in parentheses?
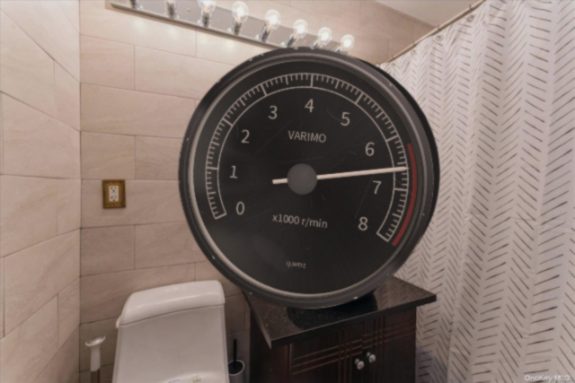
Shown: 6600 (rpm)
